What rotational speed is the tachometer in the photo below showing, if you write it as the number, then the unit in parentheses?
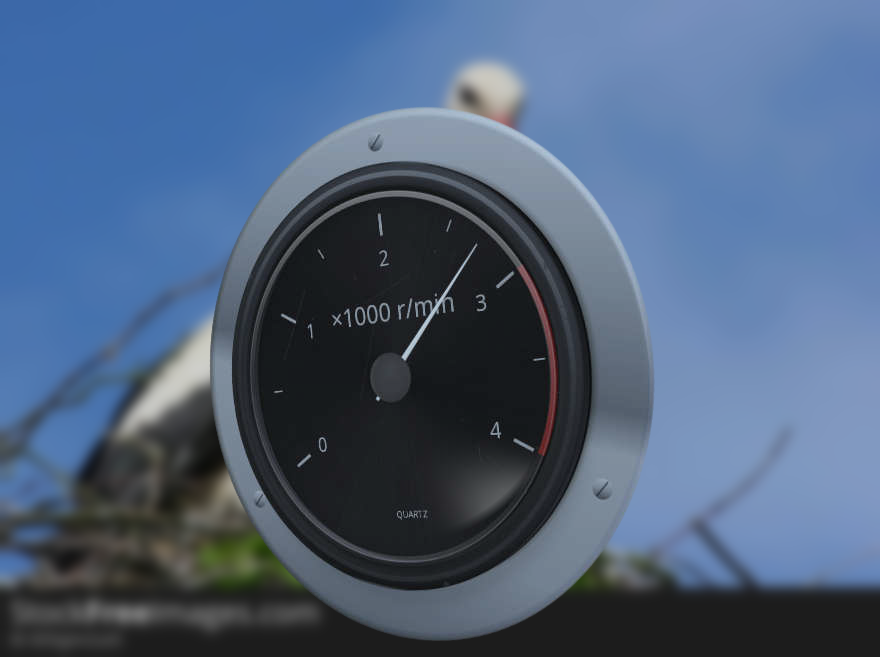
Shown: 2750 (rpm)
